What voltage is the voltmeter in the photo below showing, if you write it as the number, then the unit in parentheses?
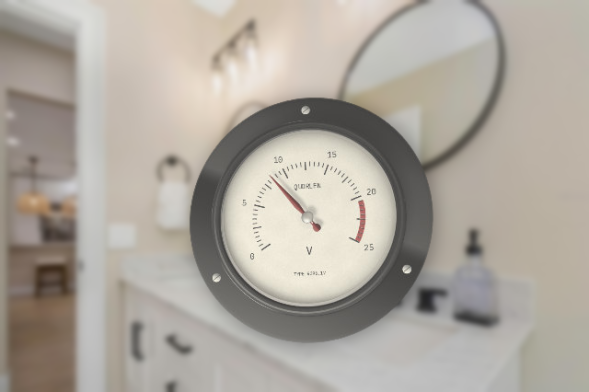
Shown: 8.5 (V)
